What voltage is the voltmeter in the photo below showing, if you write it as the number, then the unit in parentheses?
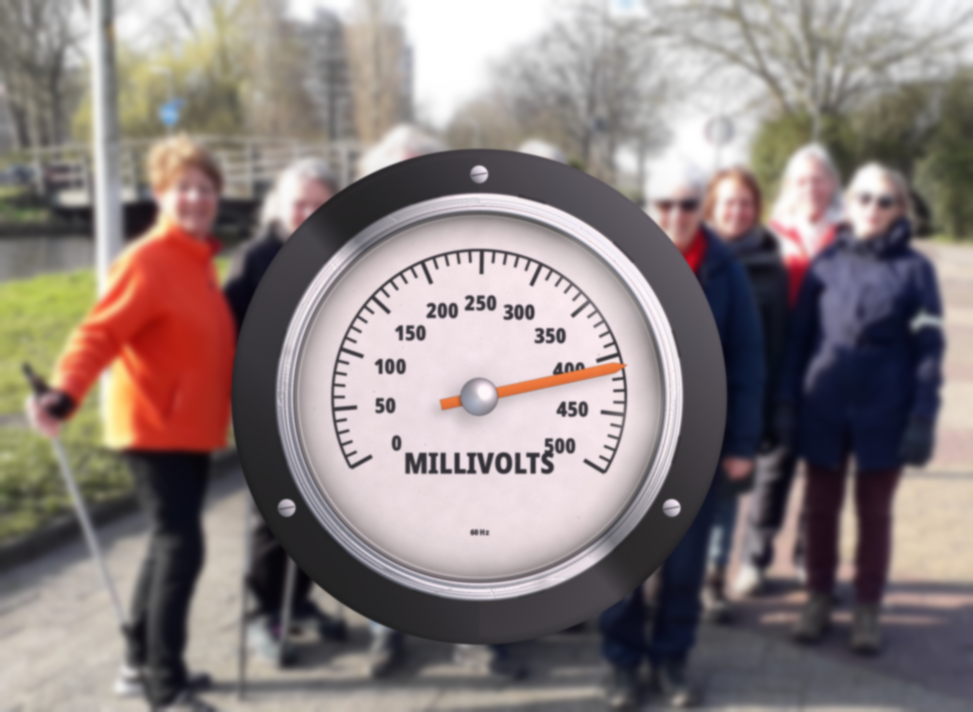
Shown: 410 (mV)
